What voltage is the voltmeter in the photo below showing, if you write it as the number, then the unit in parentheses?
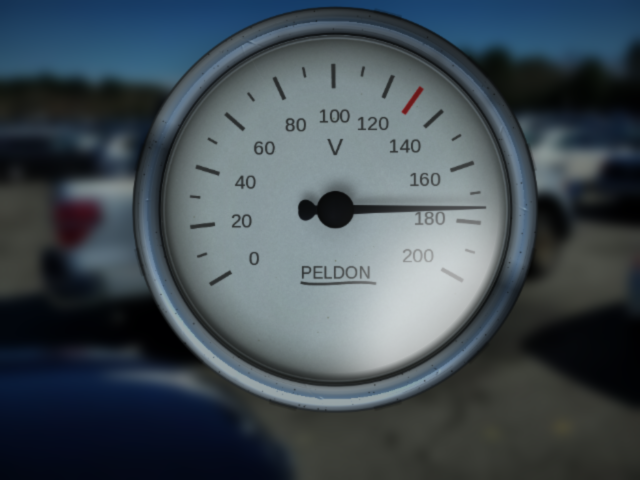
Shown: 175 (V)
